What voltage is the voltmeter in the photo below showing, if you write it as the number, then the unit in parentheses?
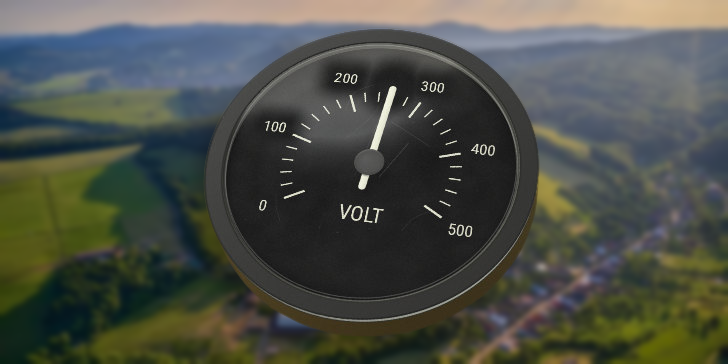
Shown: 260 (V)
